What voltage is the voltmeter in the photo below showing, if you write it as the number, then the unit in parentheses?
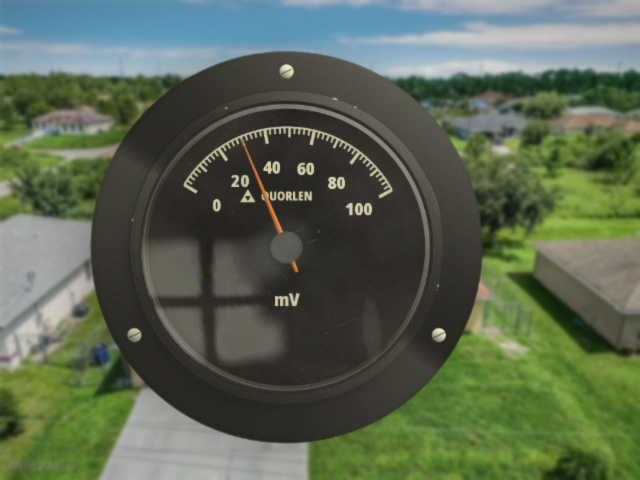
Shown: 30 (mV)
